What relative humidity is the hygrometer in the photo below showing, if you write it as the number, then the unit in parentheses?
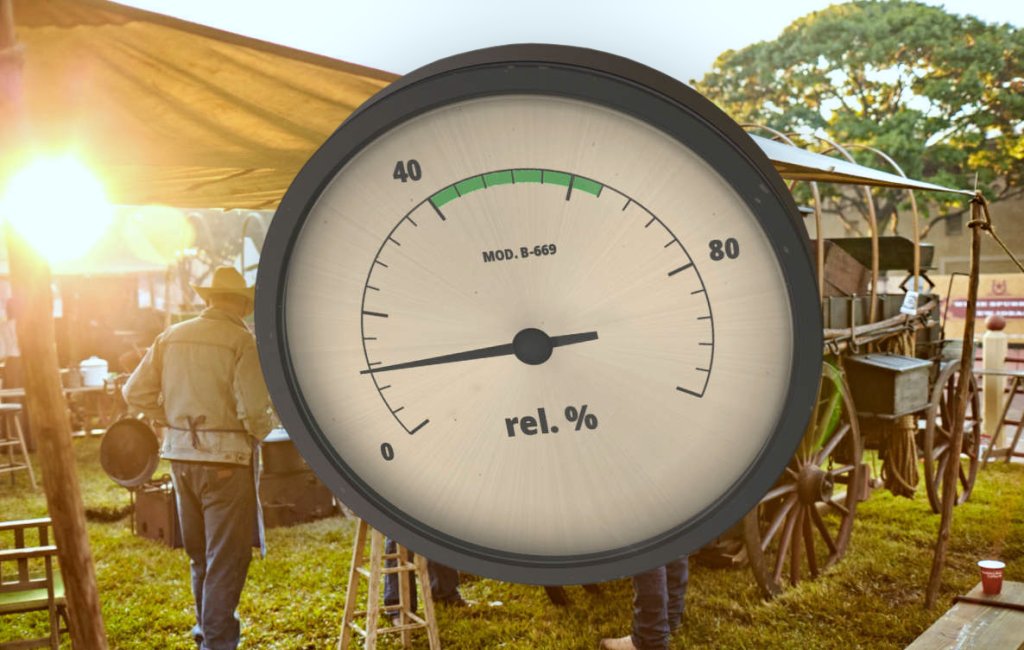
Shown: 12 (%)
